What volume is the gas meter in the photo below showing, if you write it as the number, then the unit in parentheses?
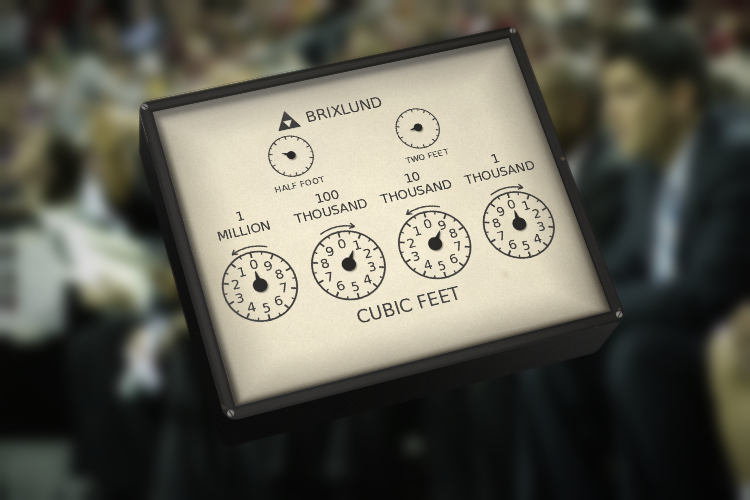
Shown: 9000 (ft³)
